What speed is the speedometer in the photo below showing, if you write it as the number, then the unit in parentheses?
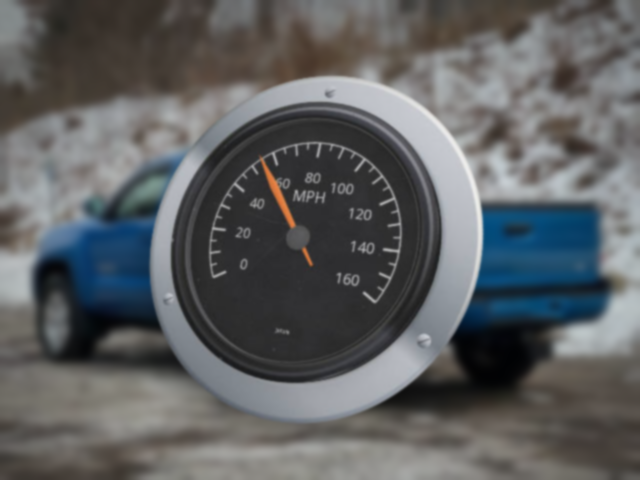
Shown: 55 (mph)
